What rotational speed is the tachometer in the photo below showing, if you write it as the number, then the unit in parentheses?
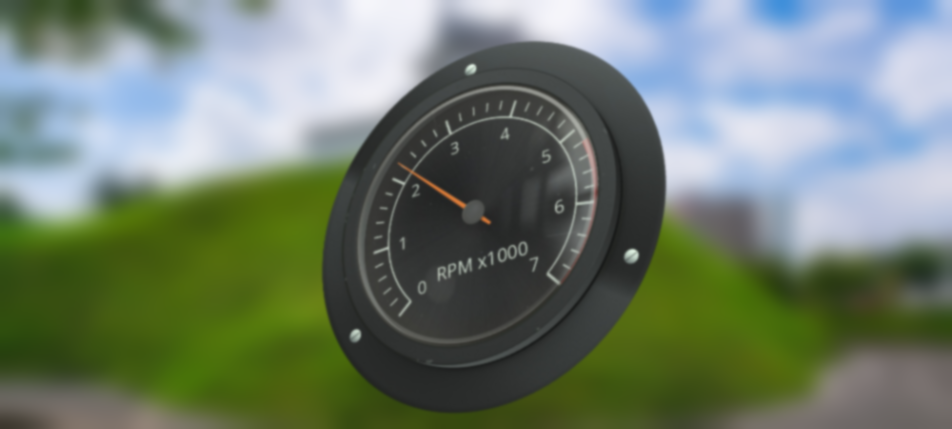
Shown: 2200 (rpm)
